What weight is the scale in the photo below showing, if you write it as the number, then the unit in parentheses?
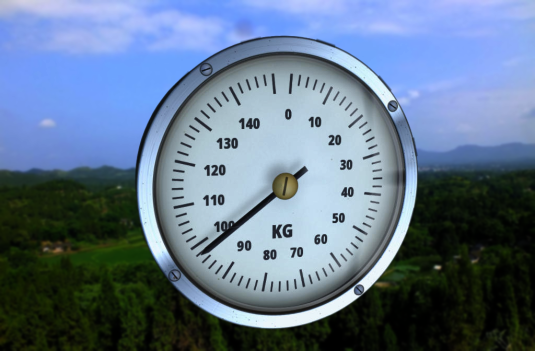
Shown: 98 (kg)
